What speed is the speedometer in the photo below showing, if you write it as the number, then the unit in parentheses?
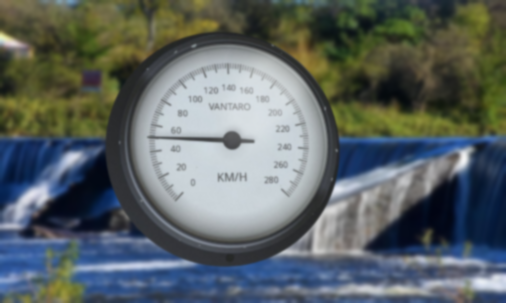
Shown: 50 (km/h)
